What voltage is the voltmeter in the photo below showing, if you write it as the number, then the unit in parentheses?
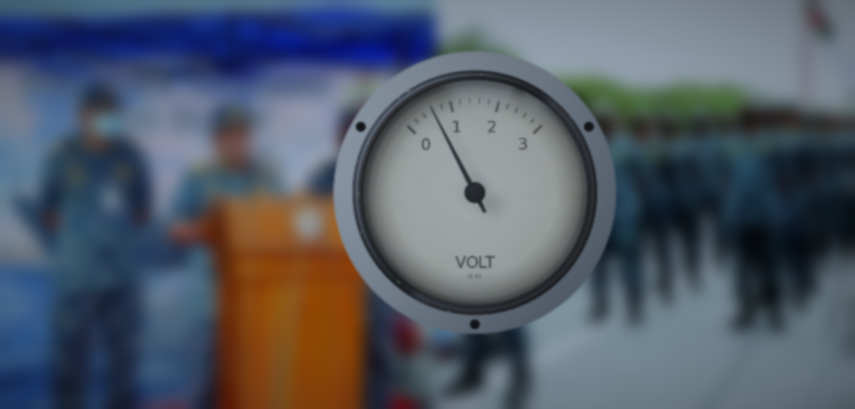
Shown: 0.6 (V)
